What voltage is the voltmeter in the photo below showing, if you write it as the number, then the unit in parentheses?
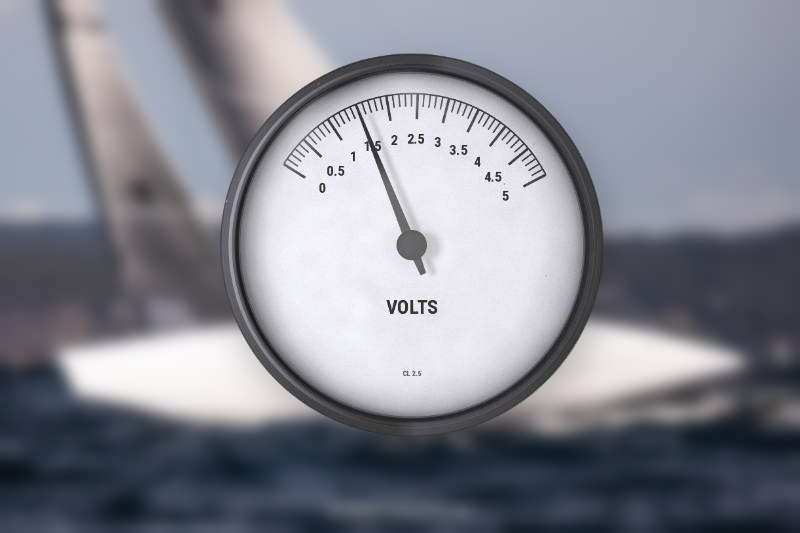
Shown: 1.5 (V)
